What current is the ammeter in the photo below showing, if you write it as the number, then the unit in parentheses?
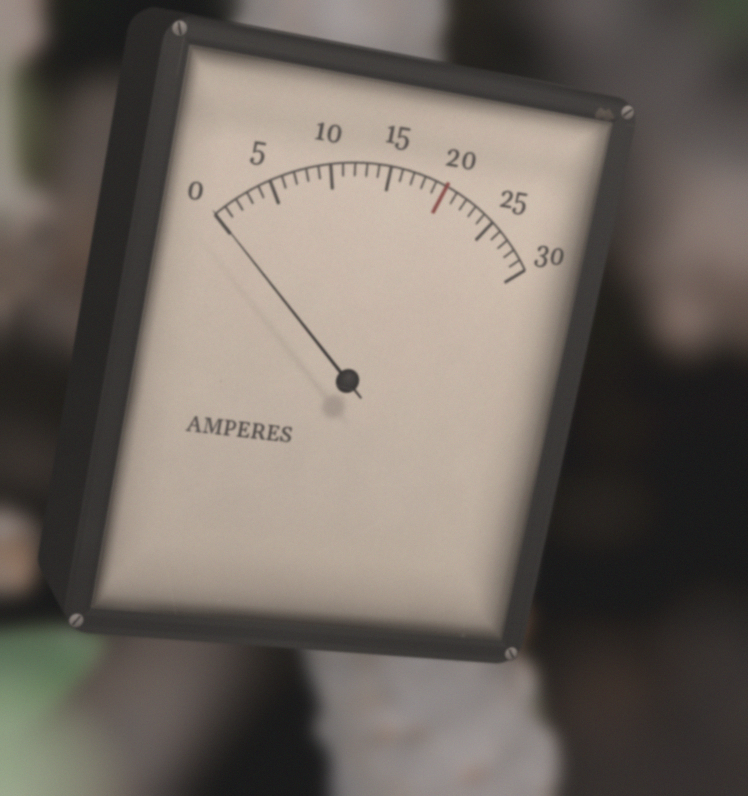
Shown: 0 (A)
